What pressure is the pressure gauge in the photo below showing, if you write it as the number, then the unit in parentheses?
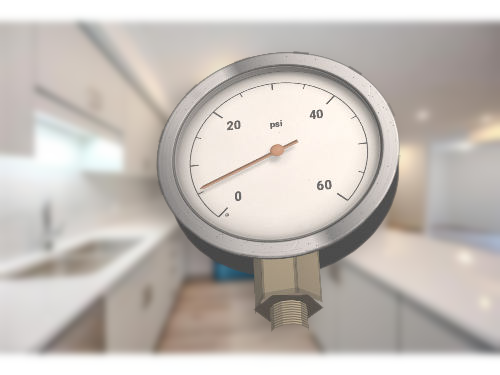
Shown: 5 (psi)
